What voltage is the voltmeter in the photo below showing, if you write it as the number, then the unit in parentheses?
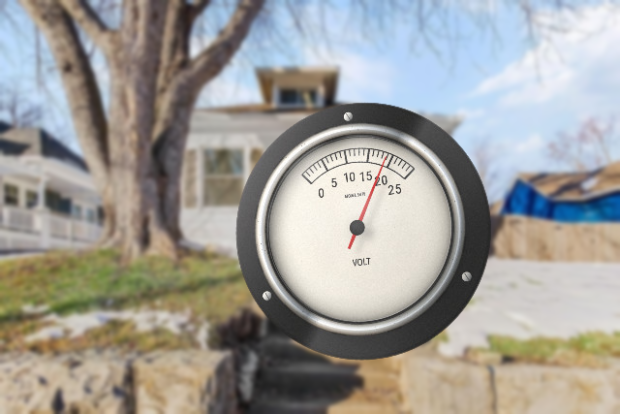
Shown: 19 (V)
